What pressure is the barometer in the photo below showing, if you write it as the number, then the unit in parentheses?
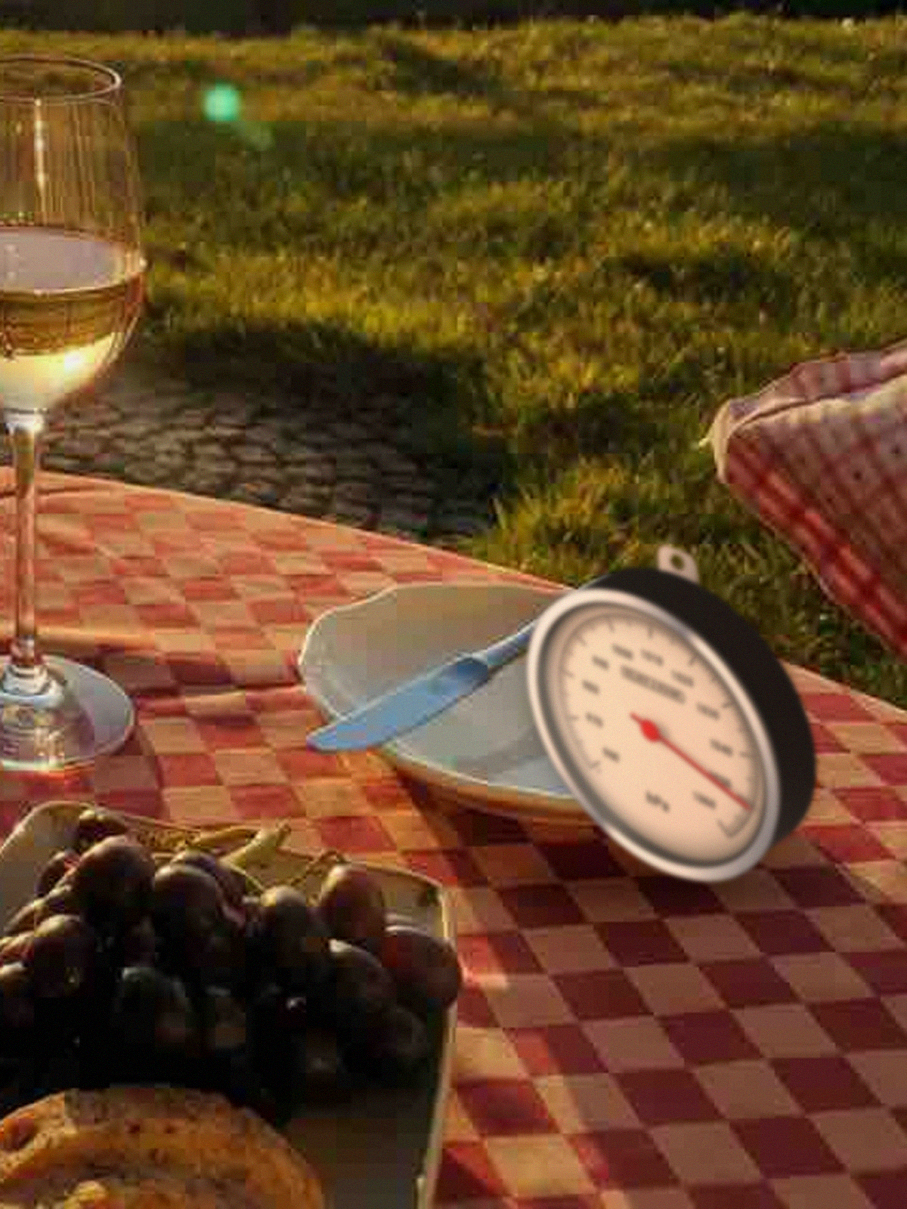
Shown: 1050 (hPa)
